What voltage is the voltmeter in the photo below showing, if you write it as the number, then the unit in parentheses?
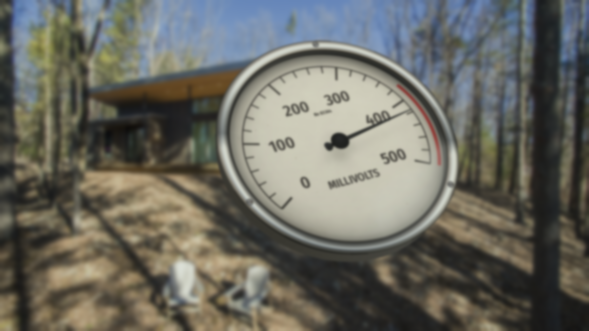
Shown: 420 (mV)
